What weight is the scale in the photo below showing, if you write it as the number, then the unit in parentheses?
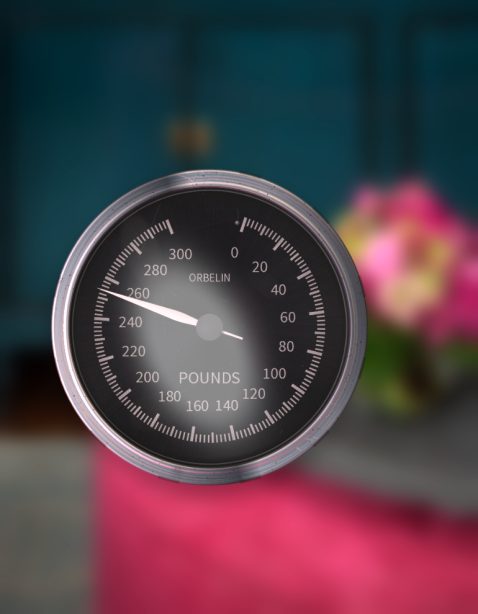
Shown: 254 (lb)
